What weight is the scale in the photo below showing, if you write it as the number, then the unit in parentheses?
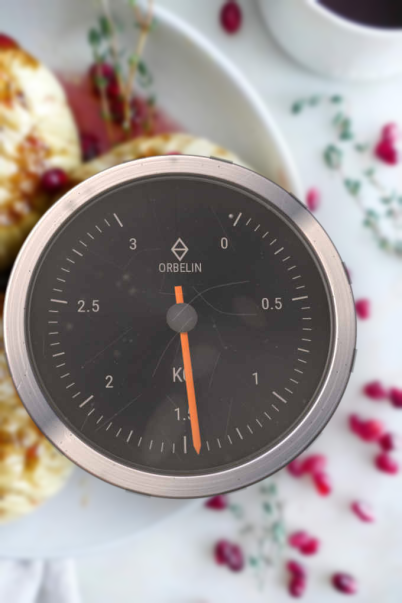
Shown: 1.45 (kg)
